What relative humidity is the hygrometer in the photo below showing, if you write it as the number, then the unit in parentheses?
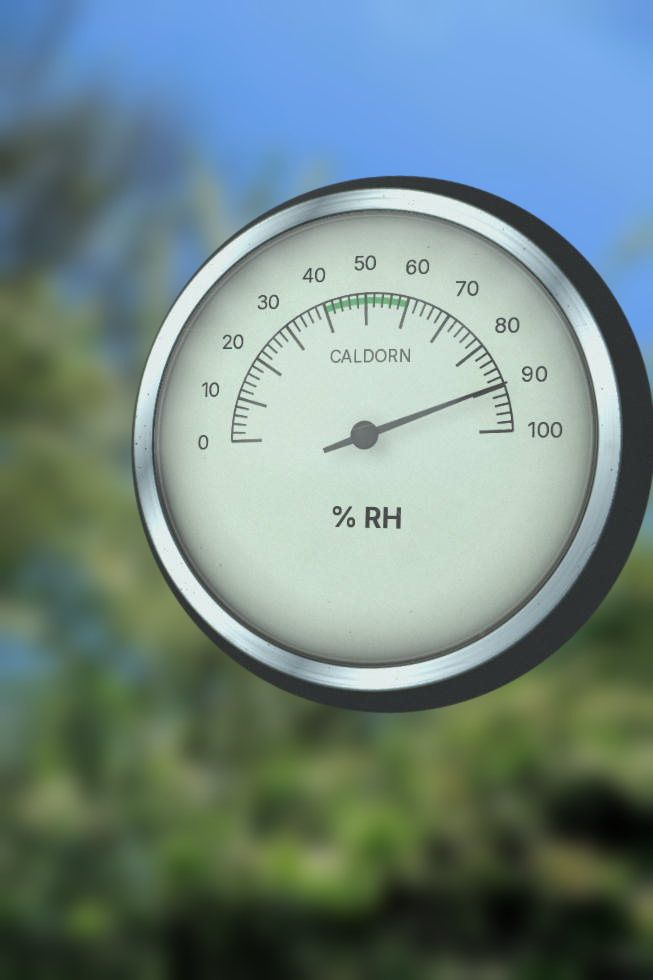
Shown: 90 (%)
